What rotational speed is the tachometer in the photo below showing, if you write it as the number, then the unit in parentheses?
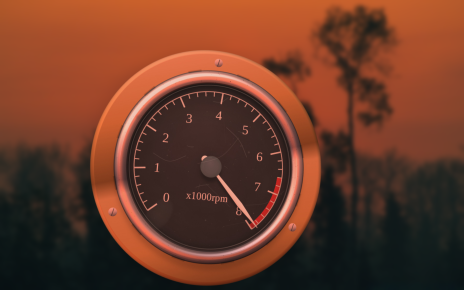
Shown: 7900 (rpm)
